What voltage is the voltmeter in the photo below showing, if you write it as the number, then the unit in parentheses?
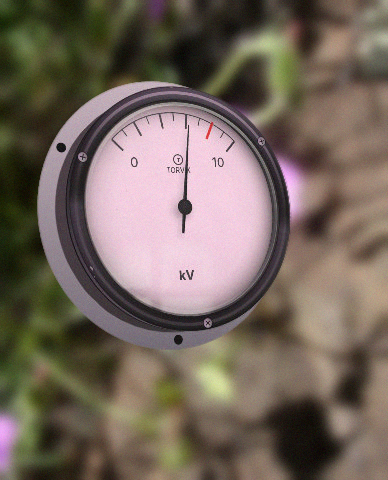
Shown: 6 (kV)
